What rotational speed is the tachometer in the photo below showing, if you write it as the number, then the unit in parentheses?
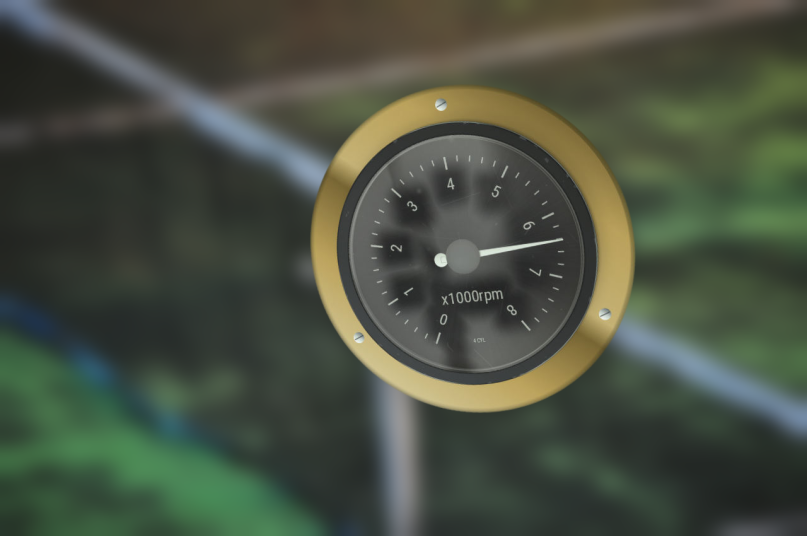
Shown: 6400 (rpm)
